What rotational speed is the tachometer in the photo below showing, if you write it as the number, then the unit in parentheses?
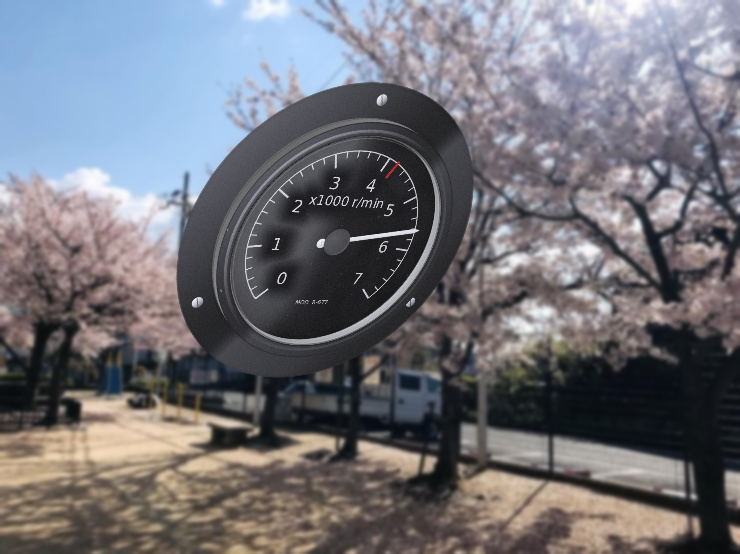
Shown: 5600 (rpm)
